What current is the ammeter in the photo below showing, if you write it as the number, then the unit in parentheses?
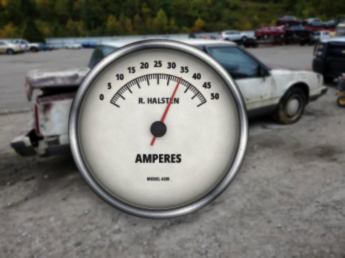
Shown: 35 (A)
